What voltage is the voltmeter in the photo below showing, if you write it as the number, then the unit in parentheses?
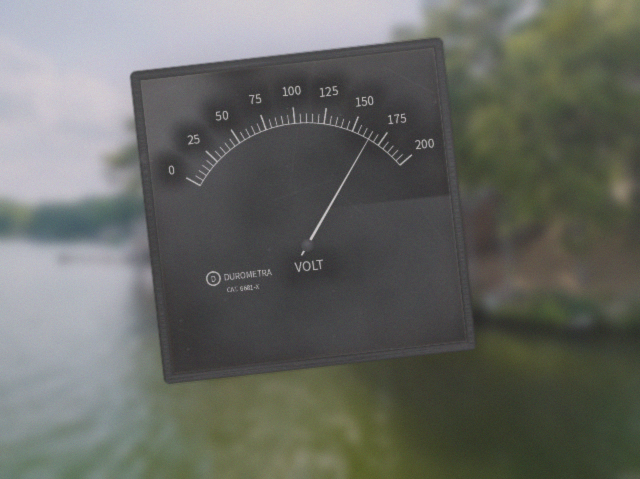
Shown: 165 (V)
